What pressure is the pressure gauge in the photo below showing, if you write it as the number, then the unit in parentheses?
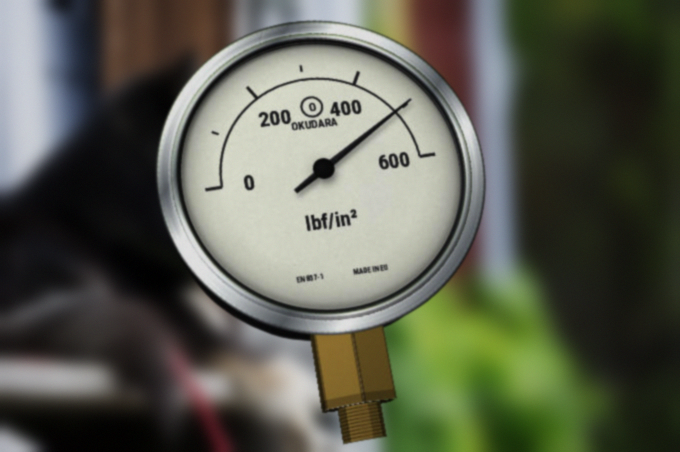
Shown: 500 (psi)
